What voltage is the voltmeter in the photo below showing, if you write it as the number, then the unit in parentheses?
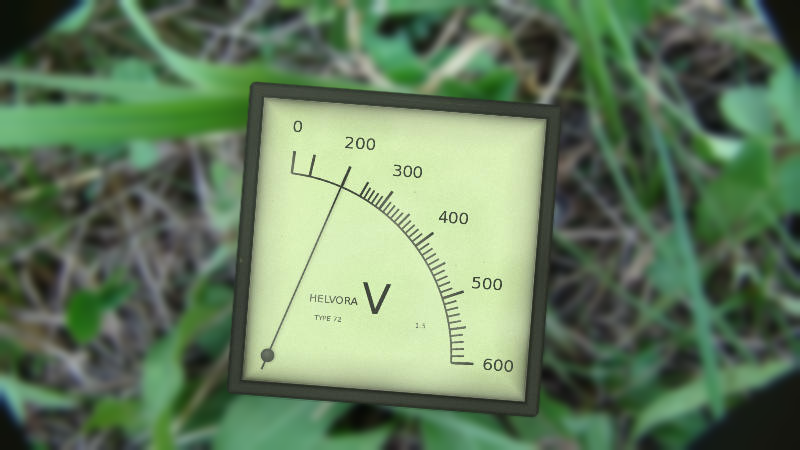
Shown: 200 (V)
